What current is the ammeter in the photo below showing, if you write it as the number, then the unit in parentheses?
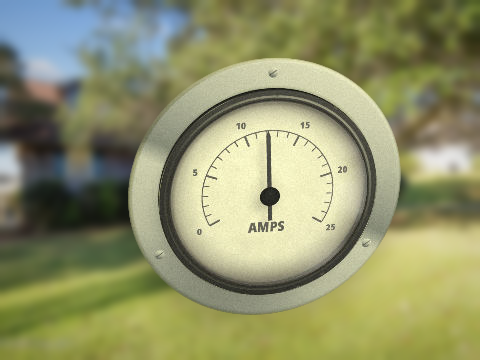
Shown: 12 (A)
